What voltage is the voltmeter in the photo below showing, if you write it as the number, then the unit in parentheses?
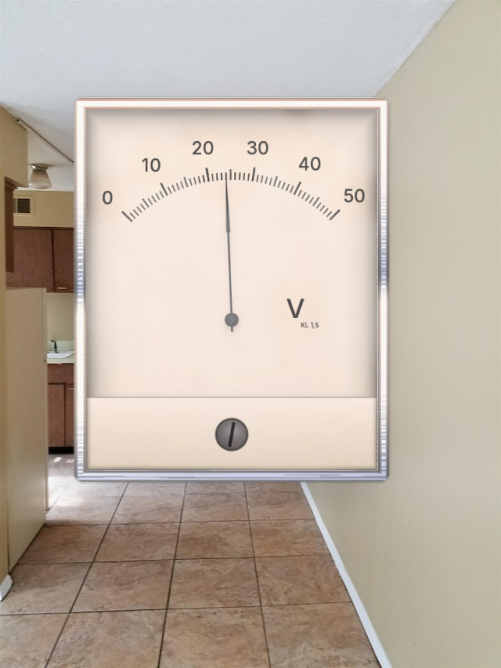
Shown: 24 (V)
